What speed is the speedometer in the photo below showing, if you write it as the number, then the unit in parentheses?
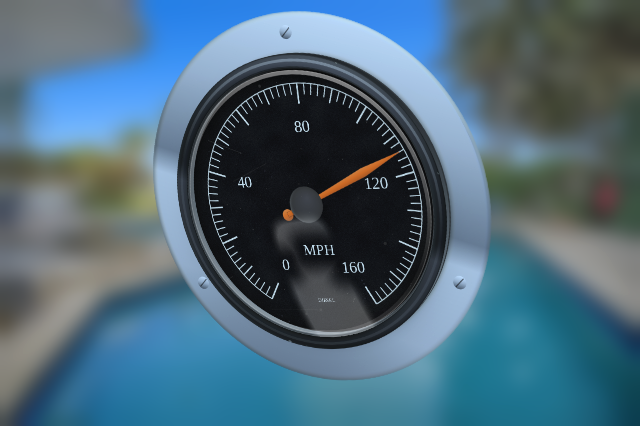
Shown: 114 (mph)
